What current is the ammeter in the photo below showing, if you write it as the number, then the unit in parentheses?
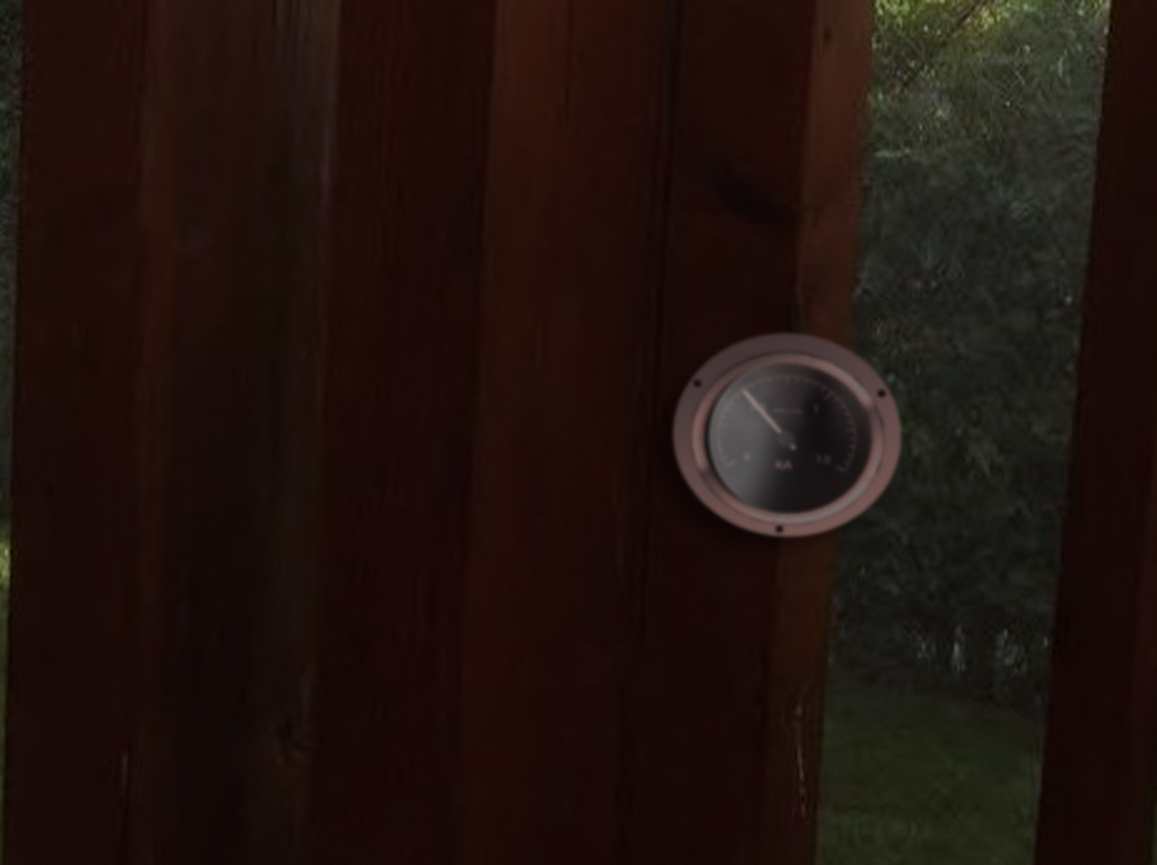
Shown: 0.5 (kA)
